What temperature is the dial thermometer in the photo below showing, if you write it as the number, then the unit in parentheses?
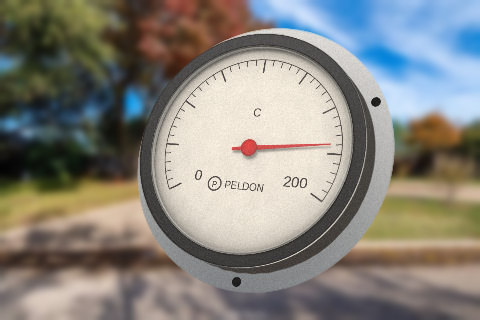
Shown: 170 (°C)
